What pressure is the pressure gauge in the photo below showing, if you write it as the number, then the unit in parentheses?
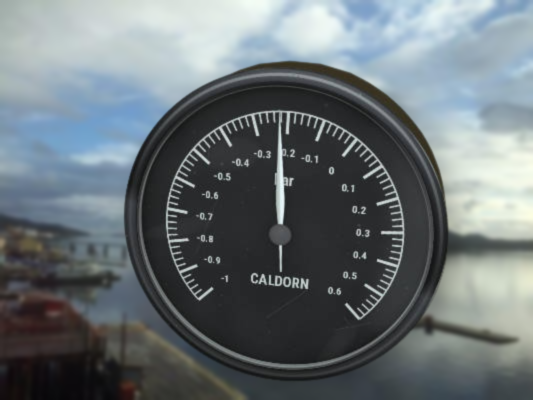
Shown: -0.22 (bar)
